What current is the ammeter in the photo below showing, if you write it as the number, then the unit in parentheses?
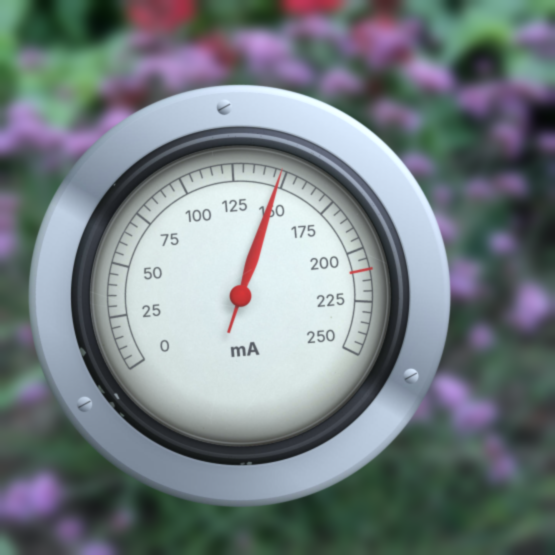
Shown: 147.5 (mA)
